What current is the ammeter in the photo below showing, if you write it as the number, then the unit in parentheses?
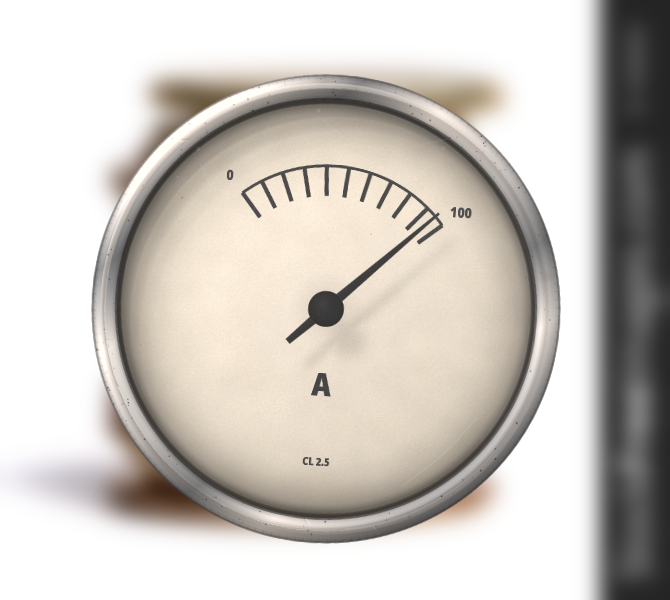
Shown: 95 (A)
